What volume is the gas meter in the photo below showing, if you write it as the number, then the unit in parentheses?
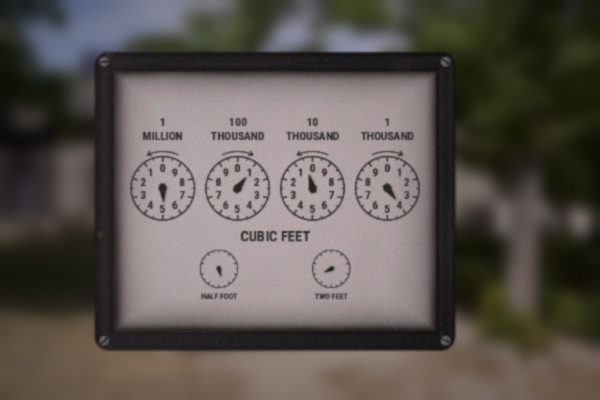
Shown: 510400 (ft³)
